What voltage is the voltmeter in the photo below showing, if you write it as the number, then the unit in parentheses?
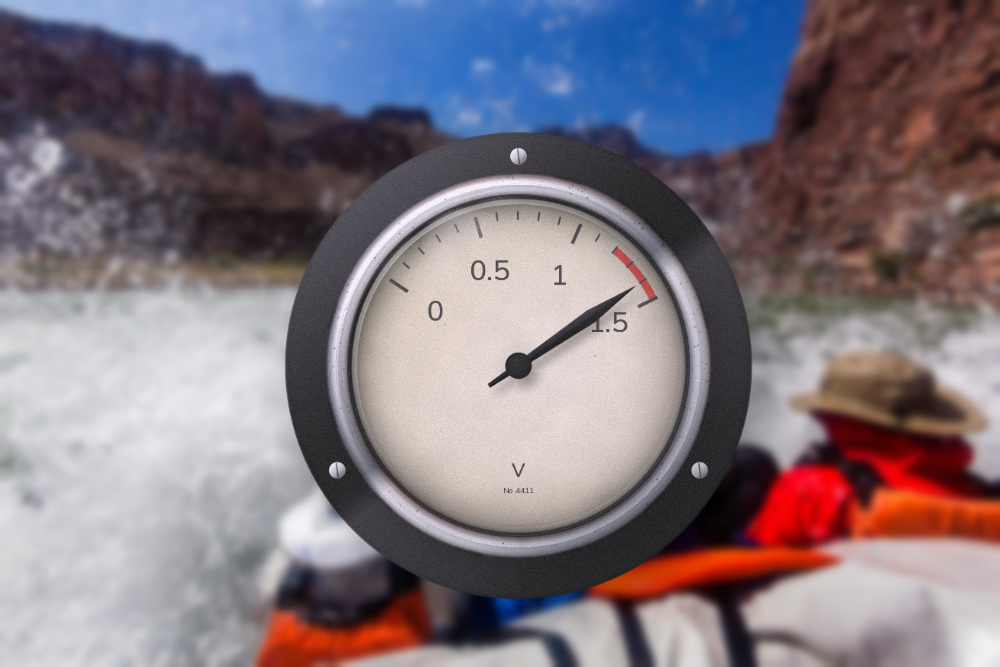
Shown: 1.4 (V)
